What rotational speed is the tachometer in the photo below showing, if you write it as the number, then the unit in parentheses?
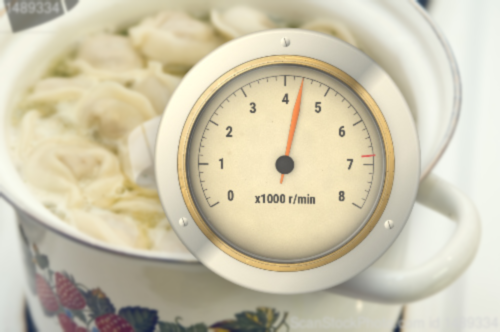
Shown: 4400 (rpm)
